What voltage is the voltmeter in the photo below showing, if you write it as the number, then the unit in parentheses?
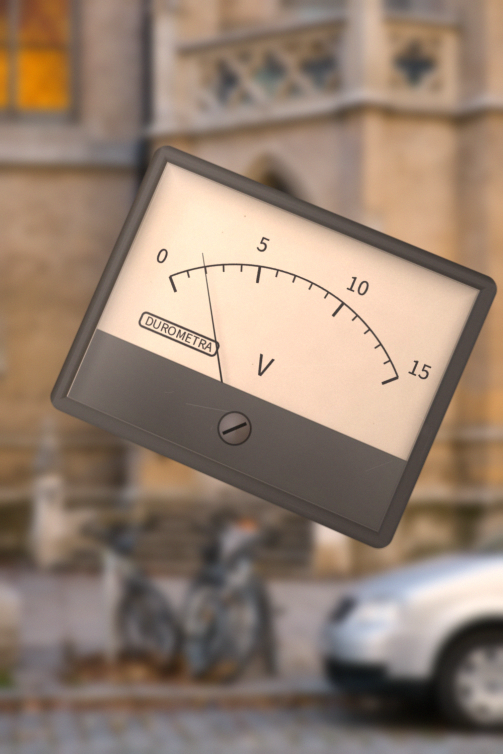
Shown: 2 (V)
